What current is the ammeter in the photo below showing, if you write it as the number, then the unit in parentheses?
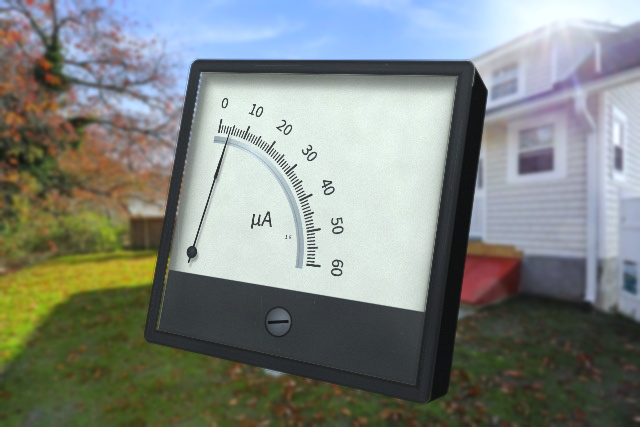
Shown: 5 (µA)
